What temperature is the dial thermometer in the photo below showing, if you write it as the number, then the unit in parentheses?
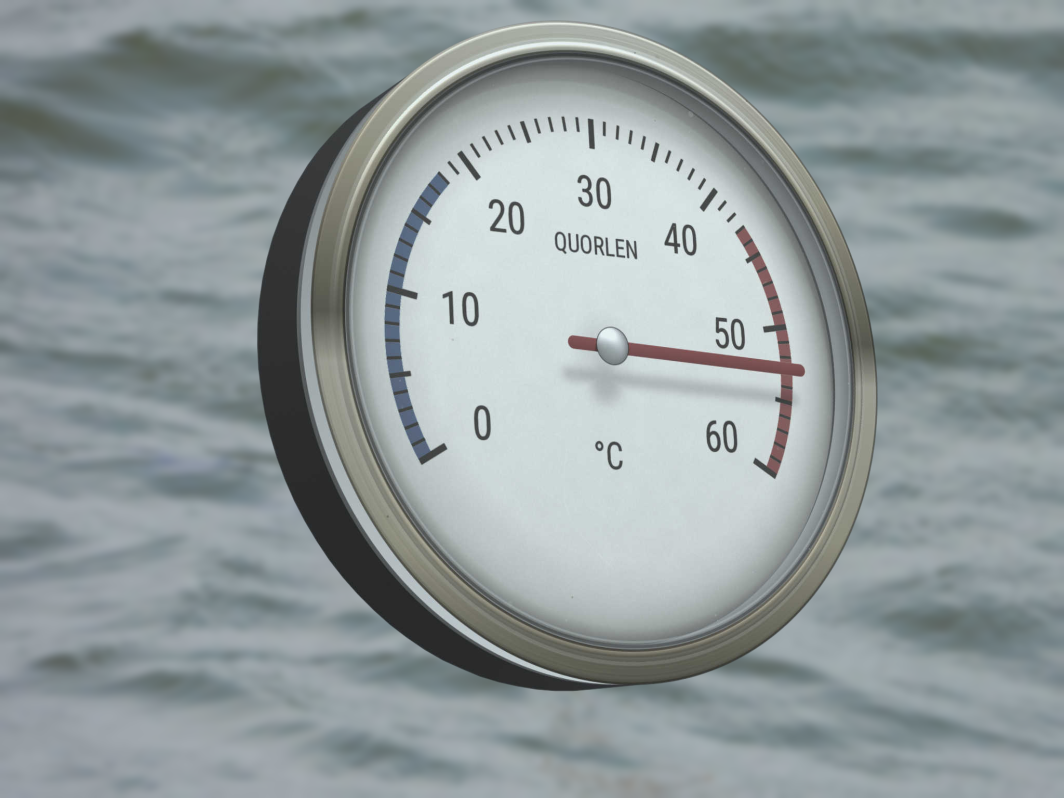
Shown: 53 (°C)
